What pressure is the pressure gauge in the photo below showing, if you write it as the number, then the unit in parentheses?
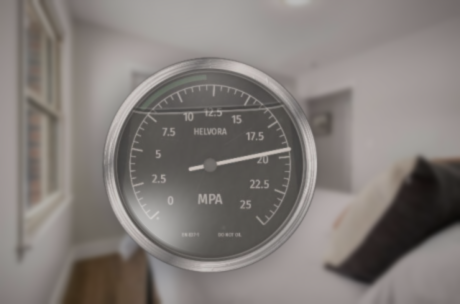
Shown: 19.5 (MPa)
